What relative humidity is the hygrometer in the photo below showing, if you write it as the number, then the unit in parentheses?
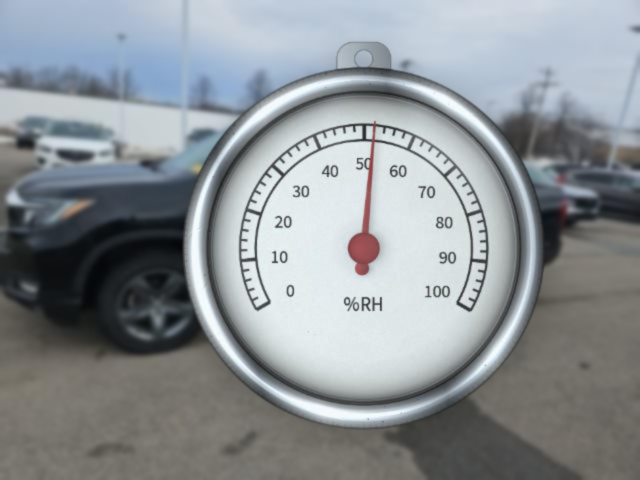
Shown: 52 (%)
